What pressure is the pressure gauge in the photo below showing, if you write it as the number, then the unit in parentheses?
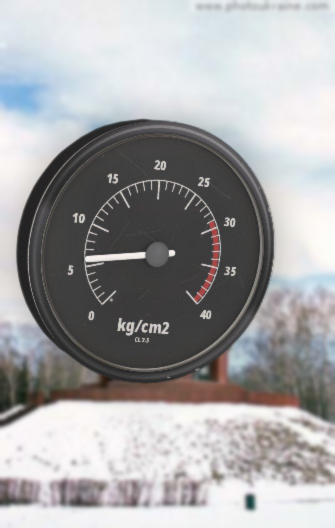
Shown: 6 (kg/cm²)
